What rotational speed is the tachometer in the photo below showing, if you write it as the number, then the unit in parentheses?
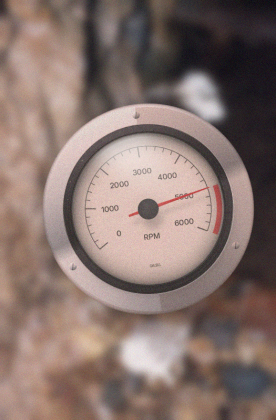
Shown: 5000 (rpm)
